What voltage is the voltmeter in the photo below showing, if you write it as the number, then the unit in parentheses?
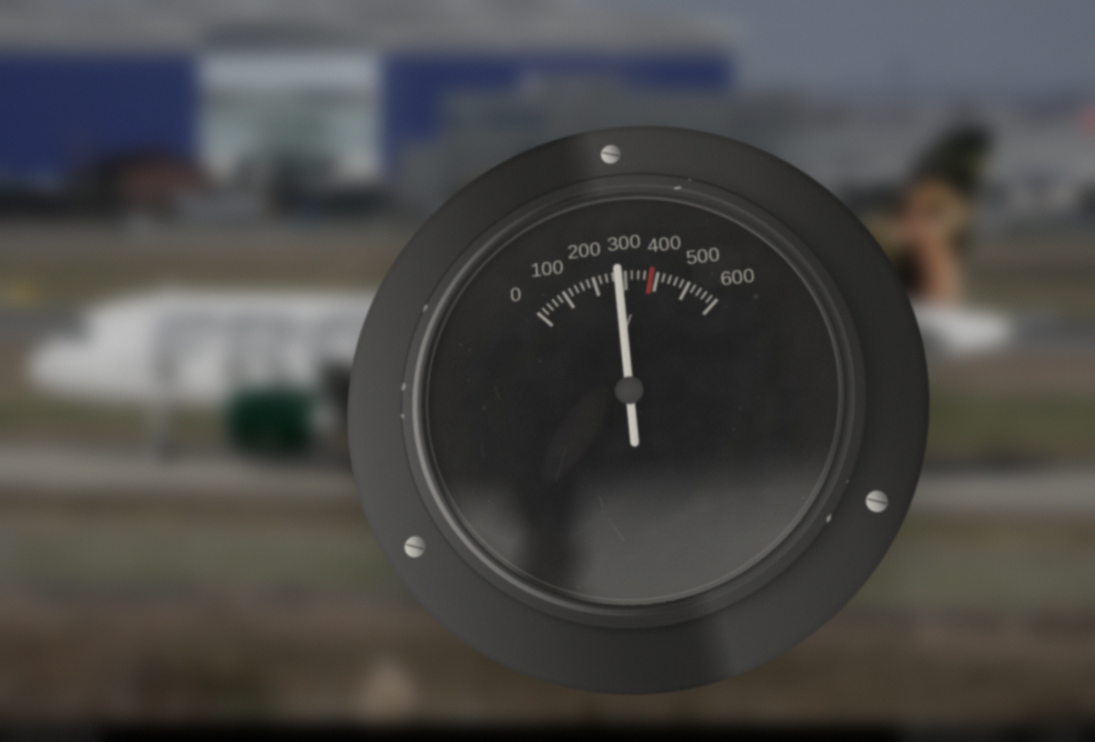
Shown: 280 (V)
